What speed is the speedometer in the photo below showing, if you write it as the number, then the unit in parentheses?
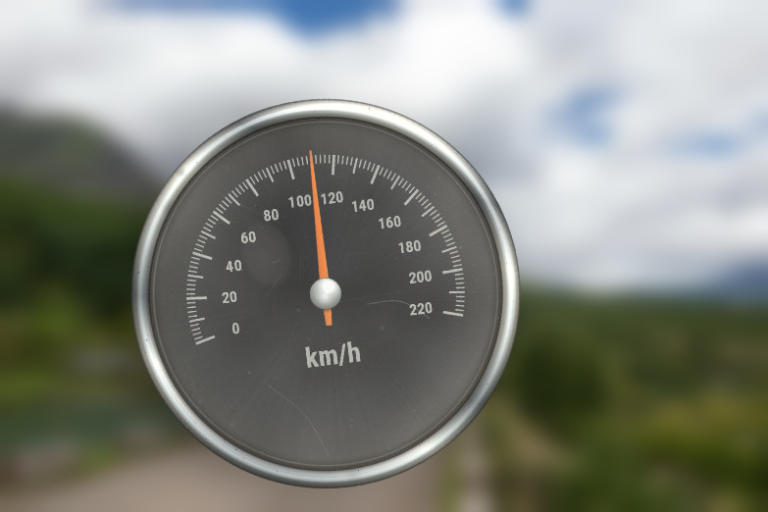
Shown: 110 (km/h)
